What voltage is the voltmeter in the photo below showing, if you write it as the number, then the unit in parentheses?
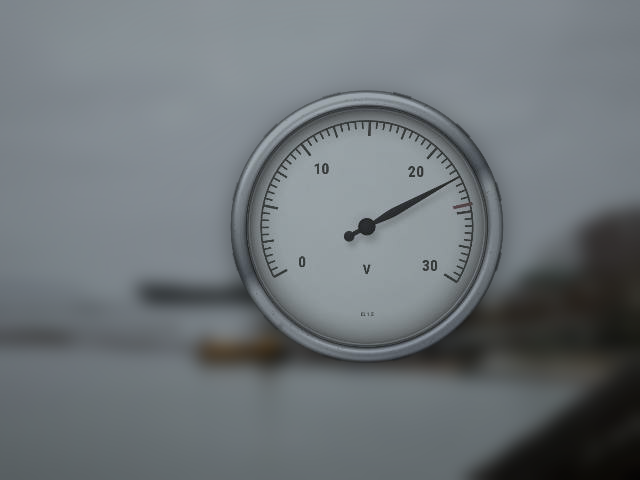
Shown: 22.5 (V)
